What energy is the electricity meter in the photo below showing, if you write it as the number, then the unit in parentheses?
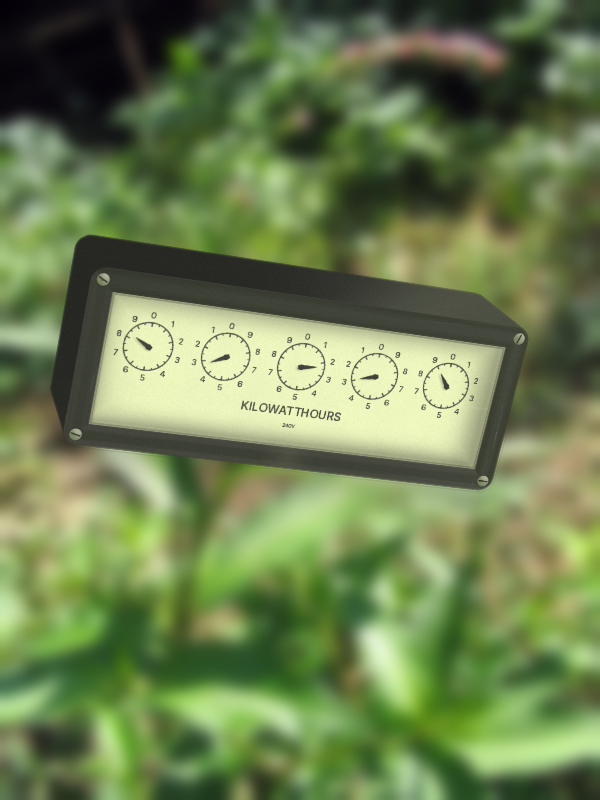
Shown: 83229 (kWh)
